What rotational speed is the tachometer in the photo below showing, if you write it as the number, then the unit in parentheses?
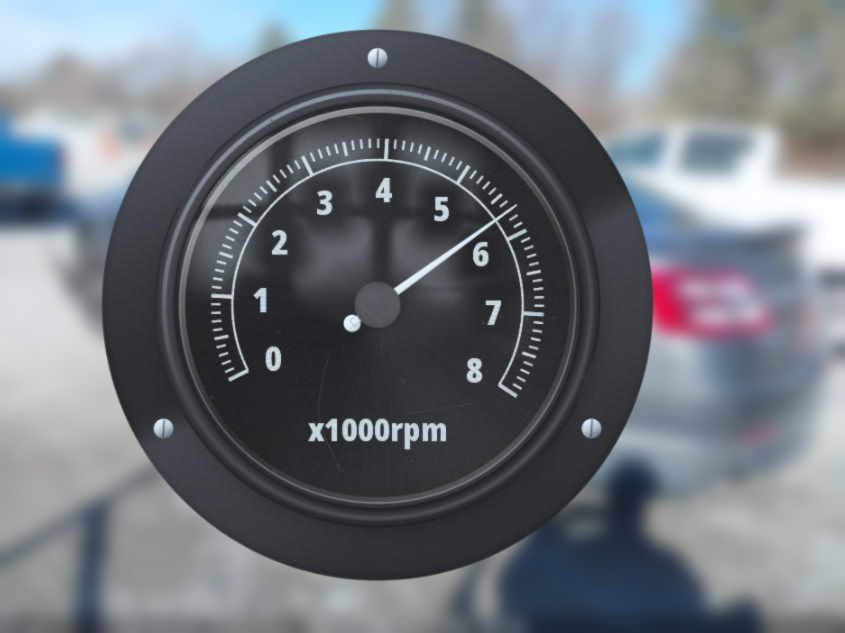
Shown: 5700 (rpm)
